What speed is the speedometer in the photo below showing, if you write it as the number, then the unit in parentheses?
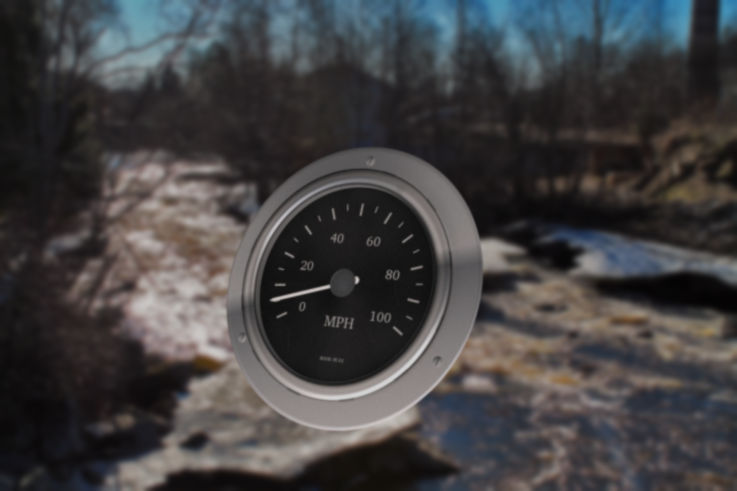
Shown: 5 (mph)
